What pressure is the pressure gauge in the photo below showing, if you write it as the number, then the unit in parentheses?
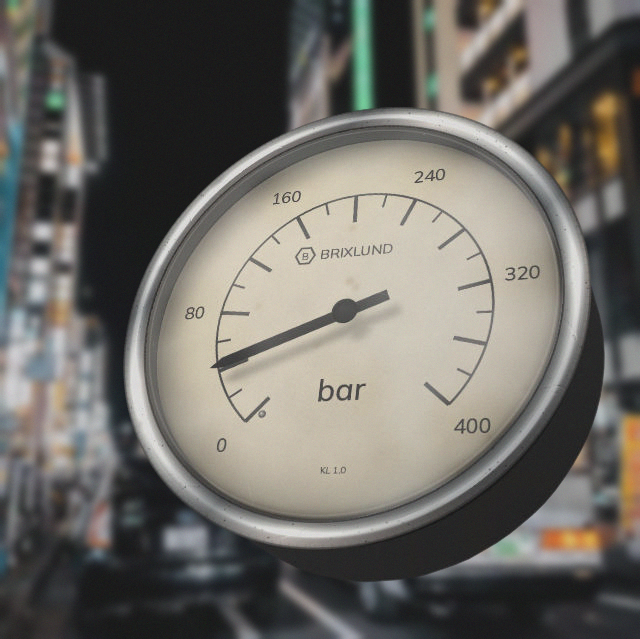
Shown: 40 (bar)
